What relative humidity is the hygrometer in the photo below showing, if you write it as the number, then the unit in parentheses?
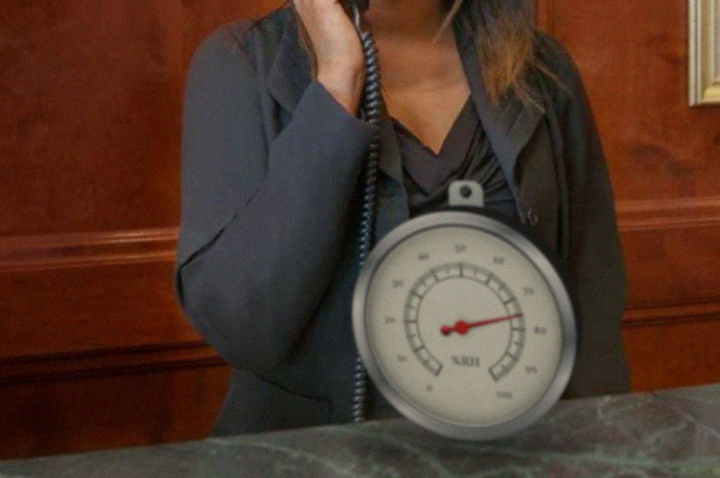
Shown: 75 (%)
